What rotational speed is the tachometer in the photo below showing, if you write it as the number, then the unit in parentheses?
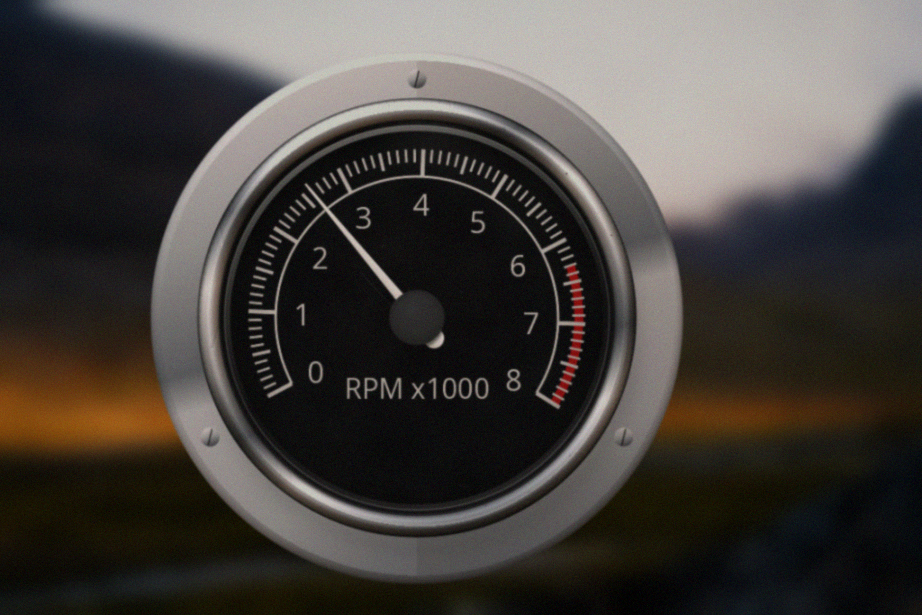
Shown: 2600 (rpm)
